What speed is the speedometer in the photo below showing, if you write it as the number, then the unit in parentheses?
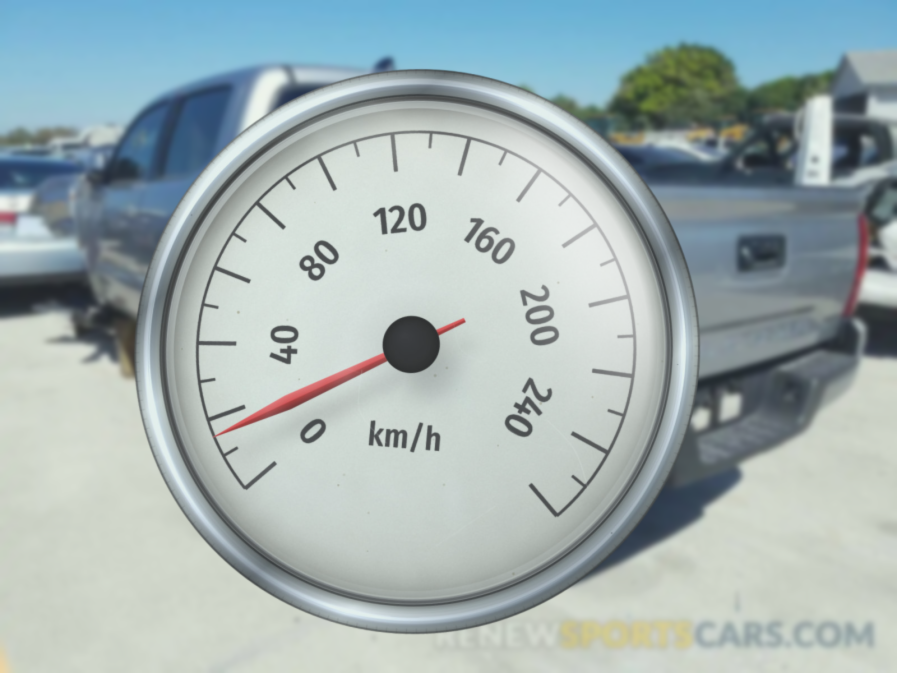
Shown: 15 (km/h)
